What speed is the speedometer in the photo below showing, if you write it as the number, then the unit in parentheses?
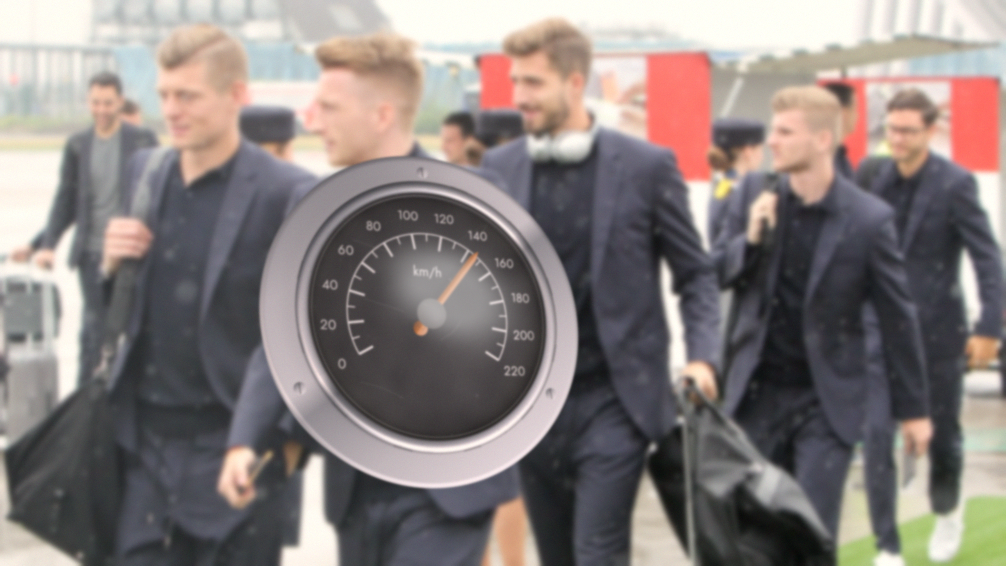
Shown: 145 (km/h)
